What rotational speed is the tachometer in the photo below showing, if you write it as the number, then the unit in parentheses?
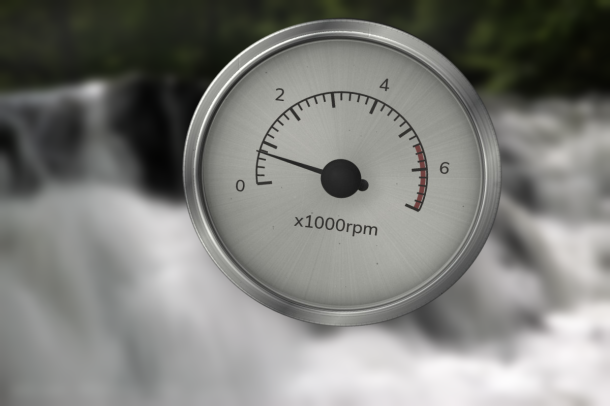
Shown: 800 (rpm)
